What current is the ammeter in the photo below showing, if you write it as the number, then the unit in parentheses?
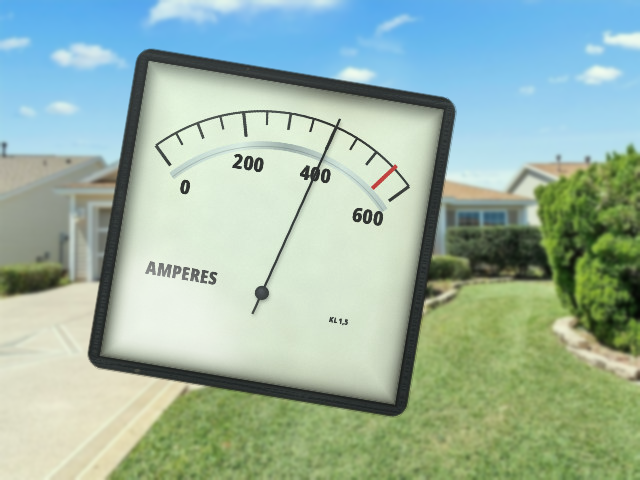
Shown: 400 (A)
